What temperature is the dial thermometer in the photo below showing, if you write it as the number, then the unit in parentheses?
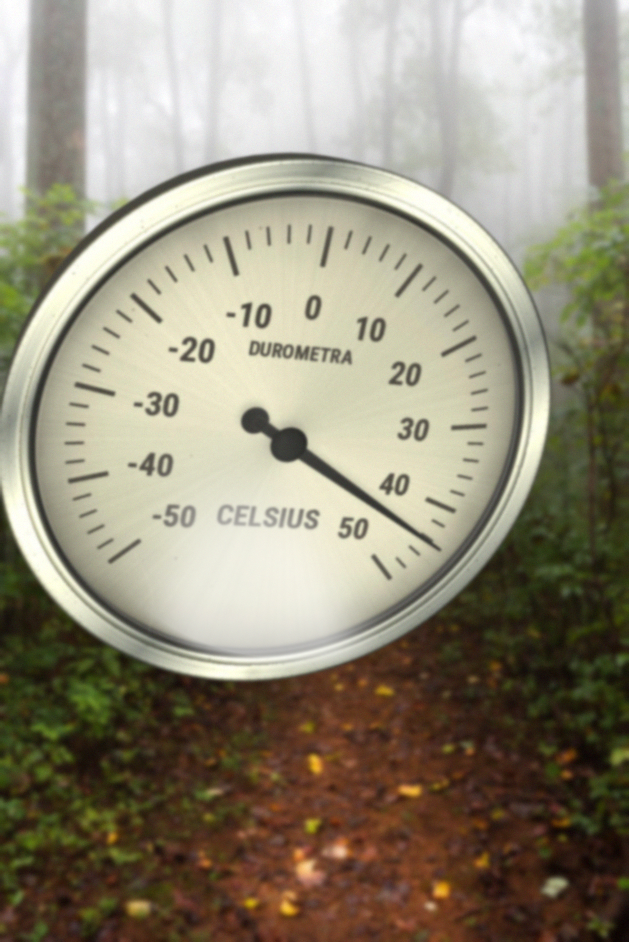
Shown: 44 (°C)
